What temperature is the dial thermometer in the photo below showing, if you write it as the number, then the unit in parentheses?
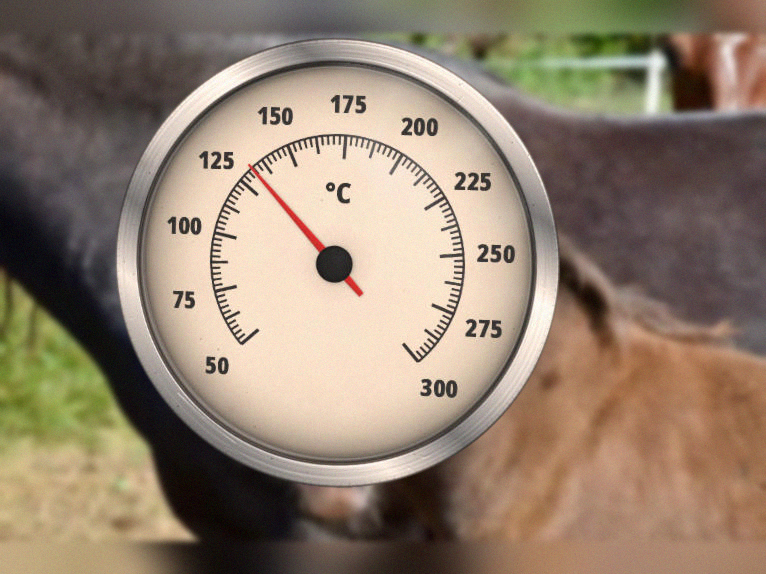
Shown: 132.5 (°C)
